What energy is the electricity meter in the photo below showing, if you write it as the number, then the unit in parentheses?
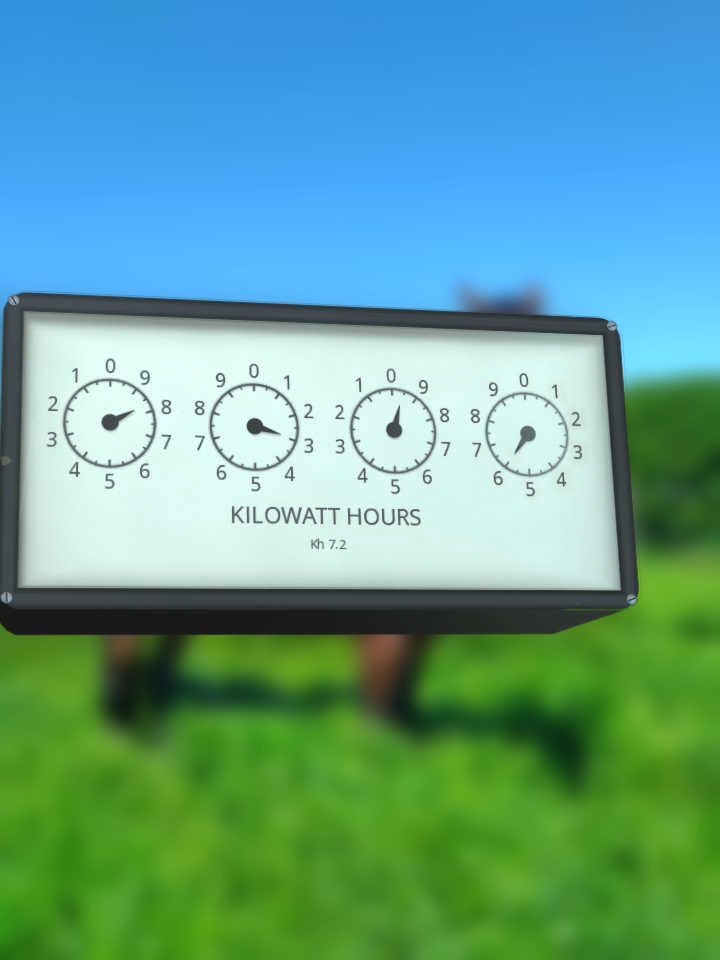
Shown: 8296 (kWh)
